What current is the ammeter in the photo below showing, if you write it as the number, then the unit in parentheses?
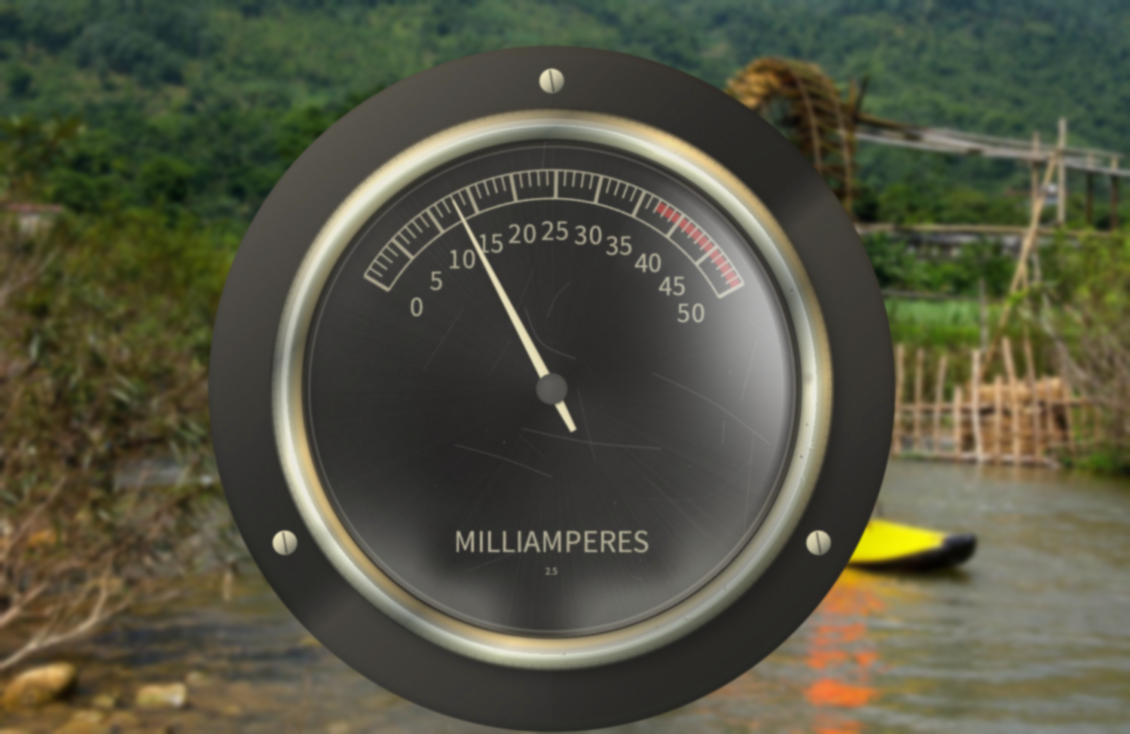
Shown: 13 (mA)
